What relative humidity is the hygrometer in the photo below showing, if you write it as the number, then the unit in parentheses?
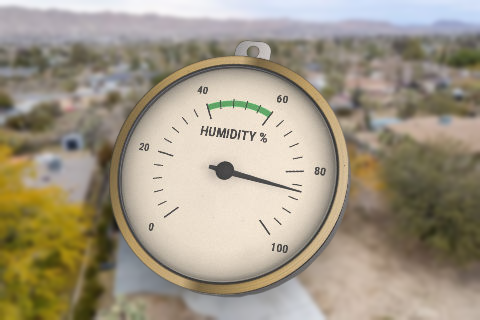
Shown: 86 (%)
